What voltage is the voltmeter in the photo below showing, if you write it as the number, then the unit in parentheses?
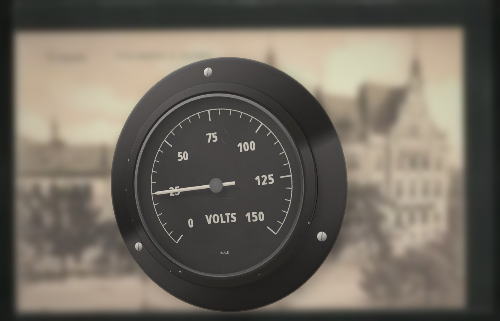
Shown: 25 (V)
